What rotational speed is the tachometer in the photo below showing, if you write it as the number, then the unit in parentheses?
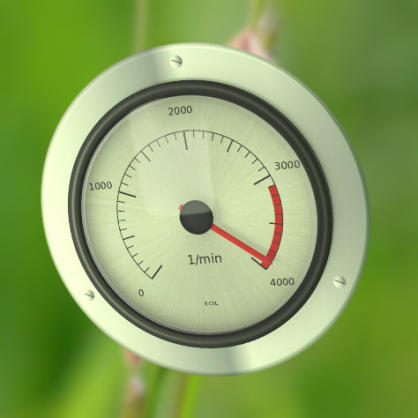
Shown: 3900 (rpm)
